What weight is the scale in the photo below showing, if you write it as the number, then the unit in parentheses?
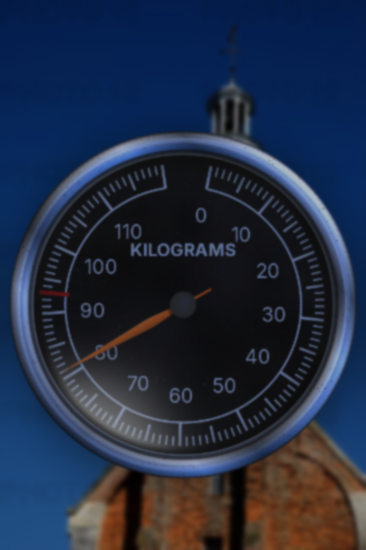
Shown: 81 (kg)
